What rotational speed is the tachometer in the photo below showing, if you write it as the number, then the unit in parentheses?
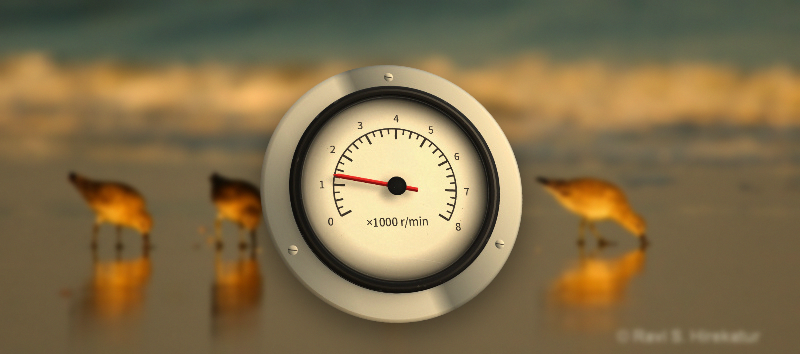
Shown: 1250 (rpm)
